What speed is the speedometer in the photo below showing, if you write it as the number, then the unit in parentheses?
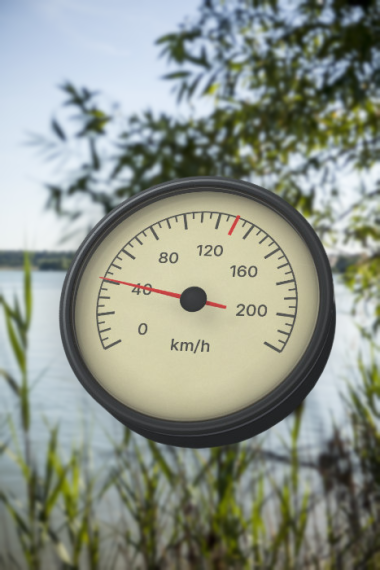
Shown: 40 (km/h)
